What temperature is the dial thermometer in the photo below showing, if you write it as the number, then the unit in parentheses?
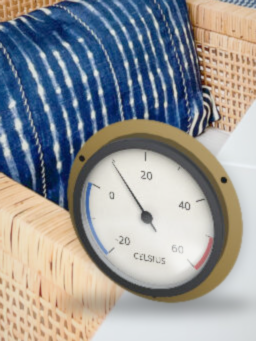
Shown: 10 (°C)
